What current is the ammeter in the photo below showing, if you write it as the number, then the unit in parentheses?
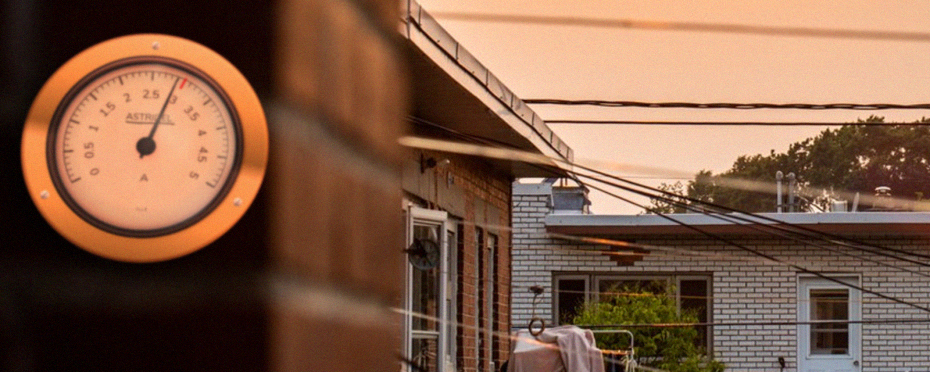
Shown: 2.9 (A)
